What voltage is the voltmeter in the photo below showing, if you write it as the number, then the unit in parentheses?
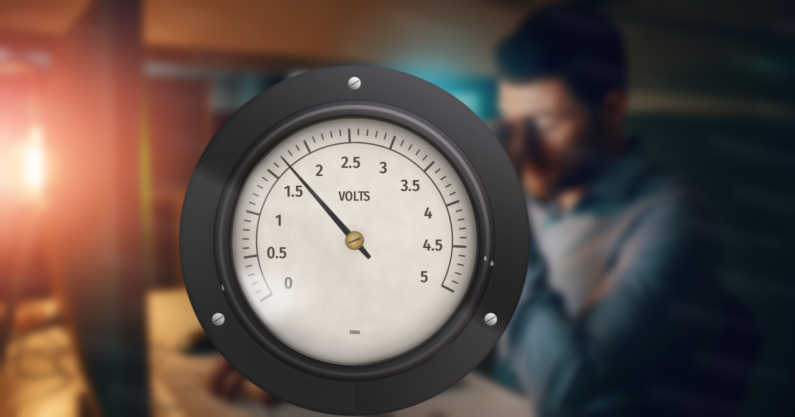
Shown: 1.7 (V)
